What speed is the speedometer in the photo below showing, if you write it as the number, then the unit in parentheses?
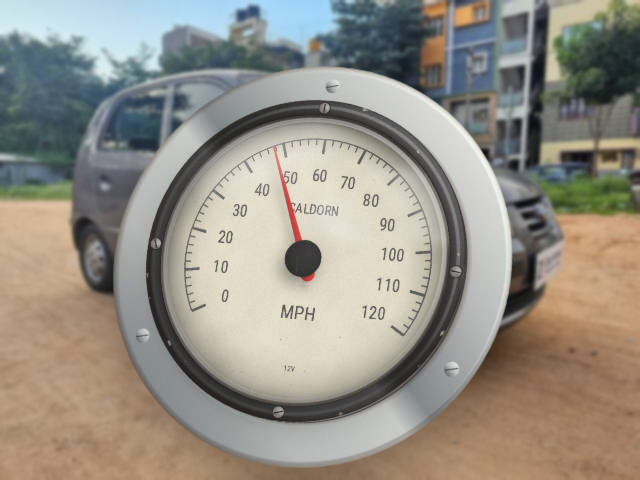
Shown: 48 (mph)
